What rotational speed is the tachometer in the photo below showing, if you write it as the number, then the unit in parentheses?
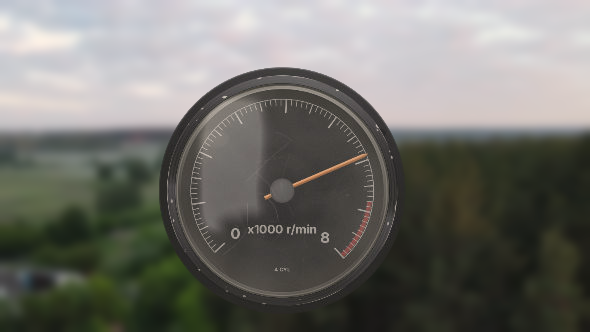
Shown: 5900 (rpm)
